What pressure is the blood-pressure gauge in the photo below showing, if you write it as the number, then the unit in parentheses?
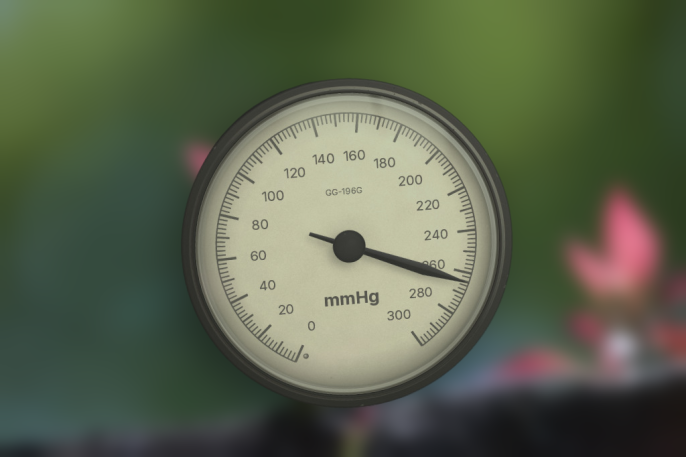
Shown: 264 (mmHg)
